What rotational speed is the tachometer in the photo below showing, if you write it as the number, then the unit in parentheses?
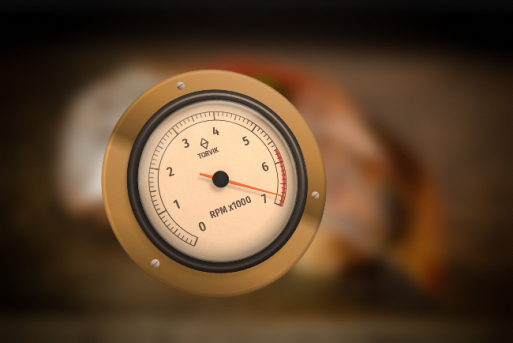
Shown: 6800 (rpm)
